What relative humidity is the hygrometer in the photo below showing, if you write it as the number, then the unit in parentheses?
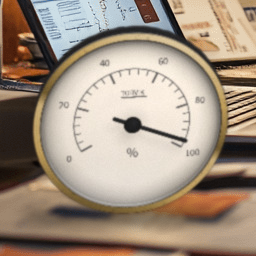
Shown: 96 (%)
